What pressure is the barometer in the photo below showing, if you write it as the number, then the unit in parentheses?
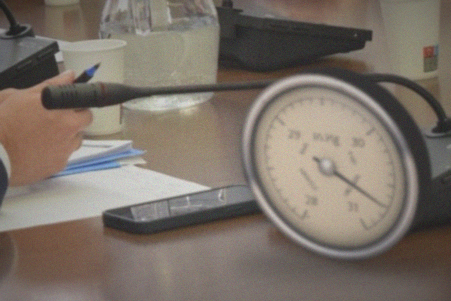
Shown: 30.7 (inHg)
